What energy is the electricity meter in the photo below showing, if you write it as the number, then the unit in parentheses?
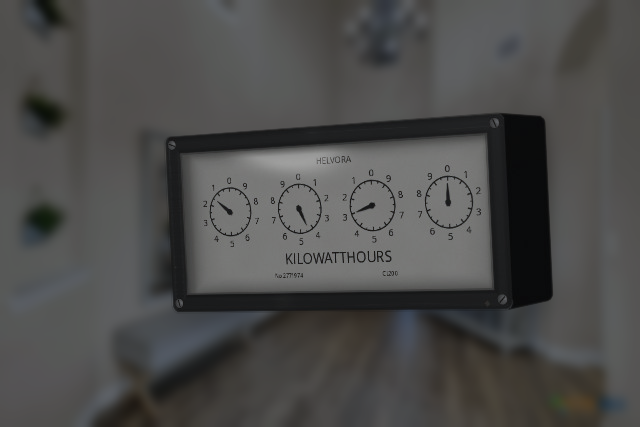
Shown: 1430 (kWh)
